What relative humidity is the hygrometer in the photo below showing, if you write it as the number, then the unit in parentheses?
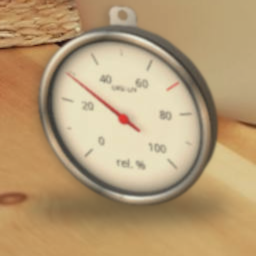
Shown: 30 (%)
